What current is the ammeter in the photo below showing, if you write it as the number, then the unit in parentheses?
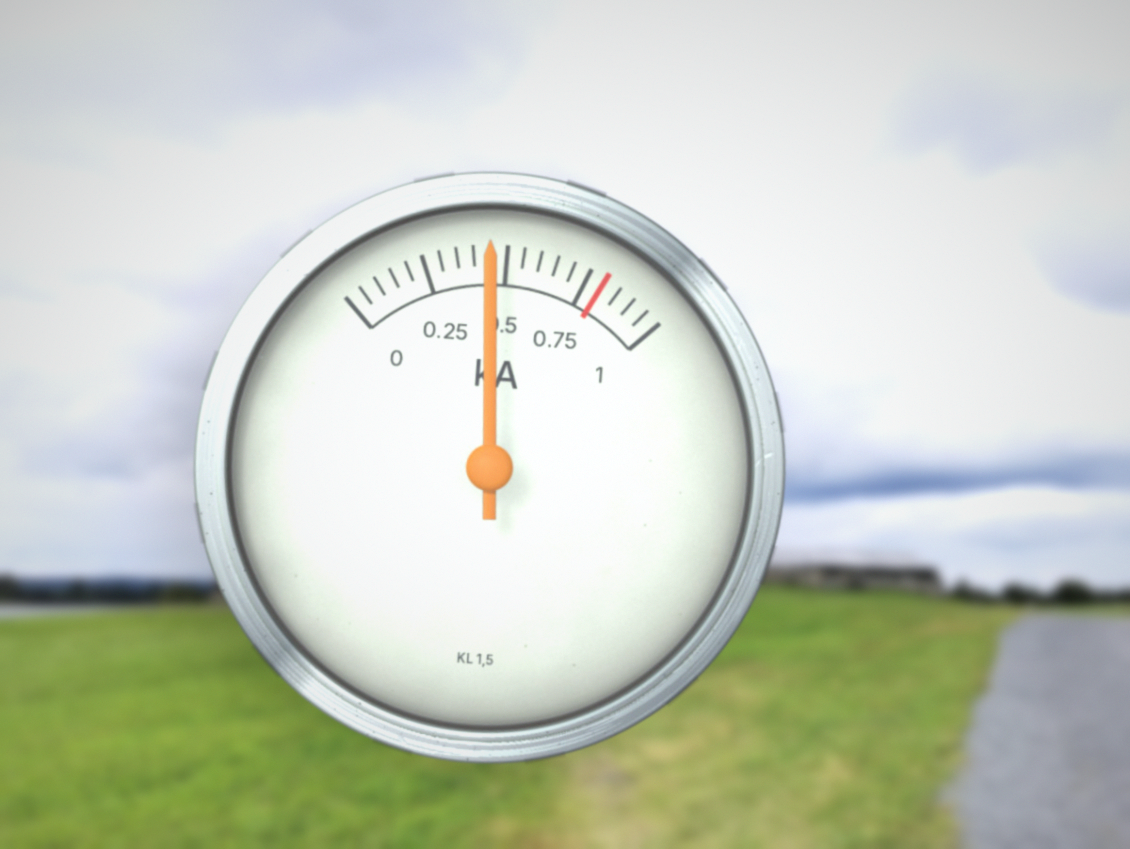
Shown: 0.45 (kA)
